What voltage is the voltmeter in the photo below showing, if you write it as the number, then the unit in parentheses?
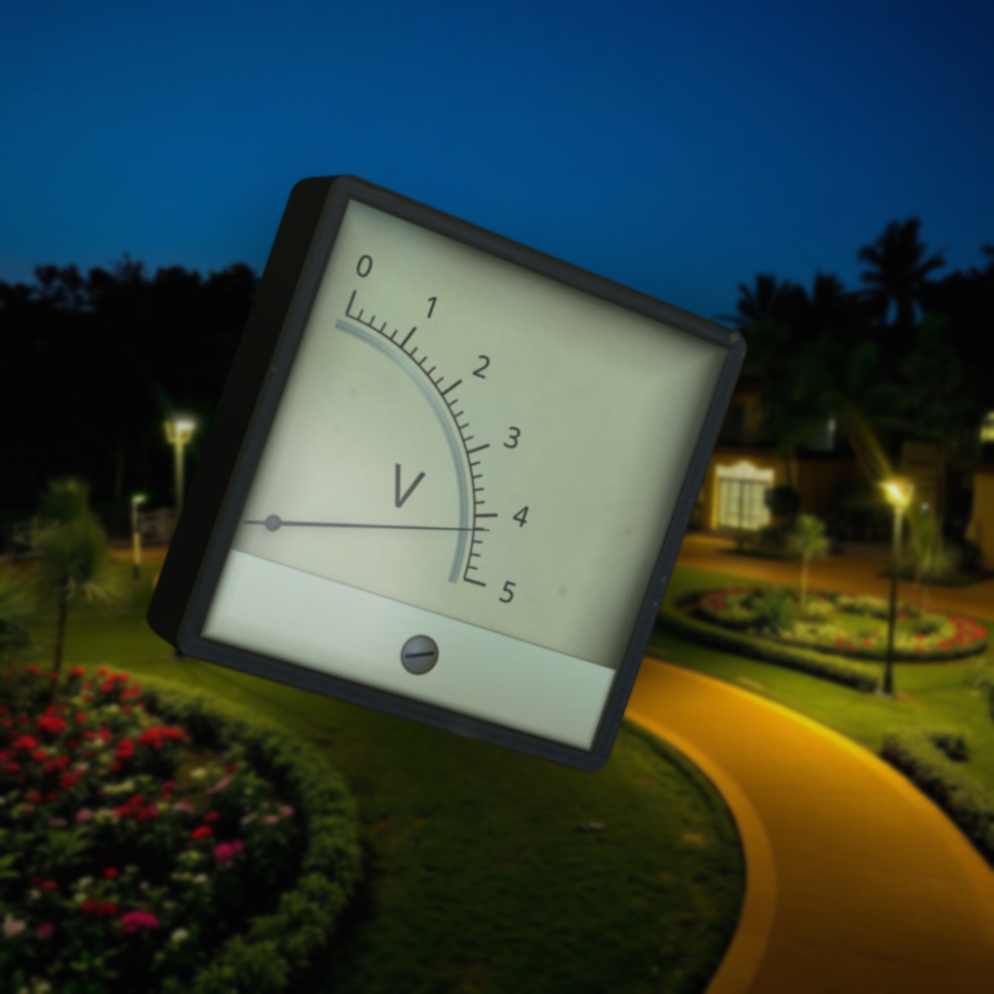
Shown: 4.2 (V)
